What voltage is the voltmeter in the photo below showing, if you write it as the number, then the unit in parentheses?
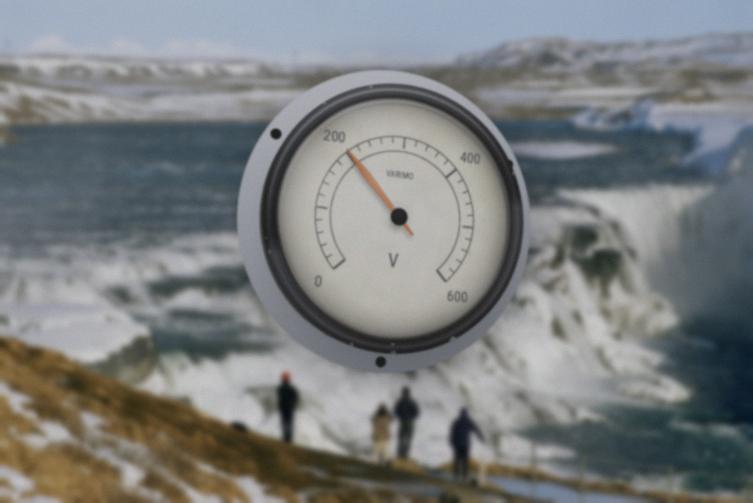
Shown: 200 (V)
